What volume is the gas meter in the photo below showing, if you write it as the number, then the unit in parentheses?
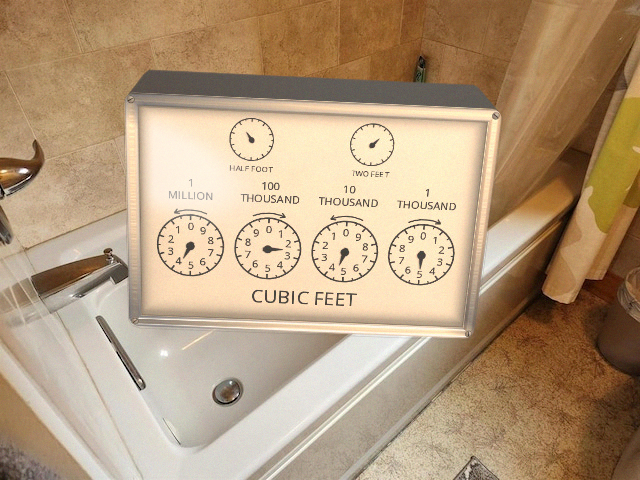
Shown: 424500 (ft³)
